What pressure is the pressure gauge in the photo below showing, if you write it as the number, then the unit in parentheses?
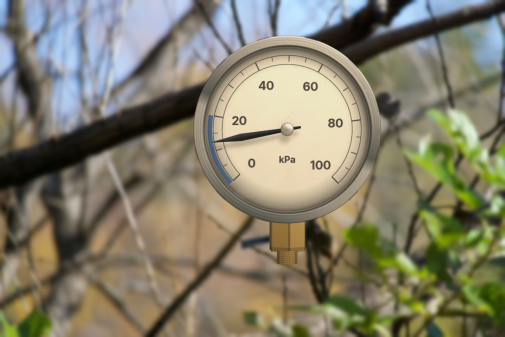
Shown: 12.5 (kPa)
